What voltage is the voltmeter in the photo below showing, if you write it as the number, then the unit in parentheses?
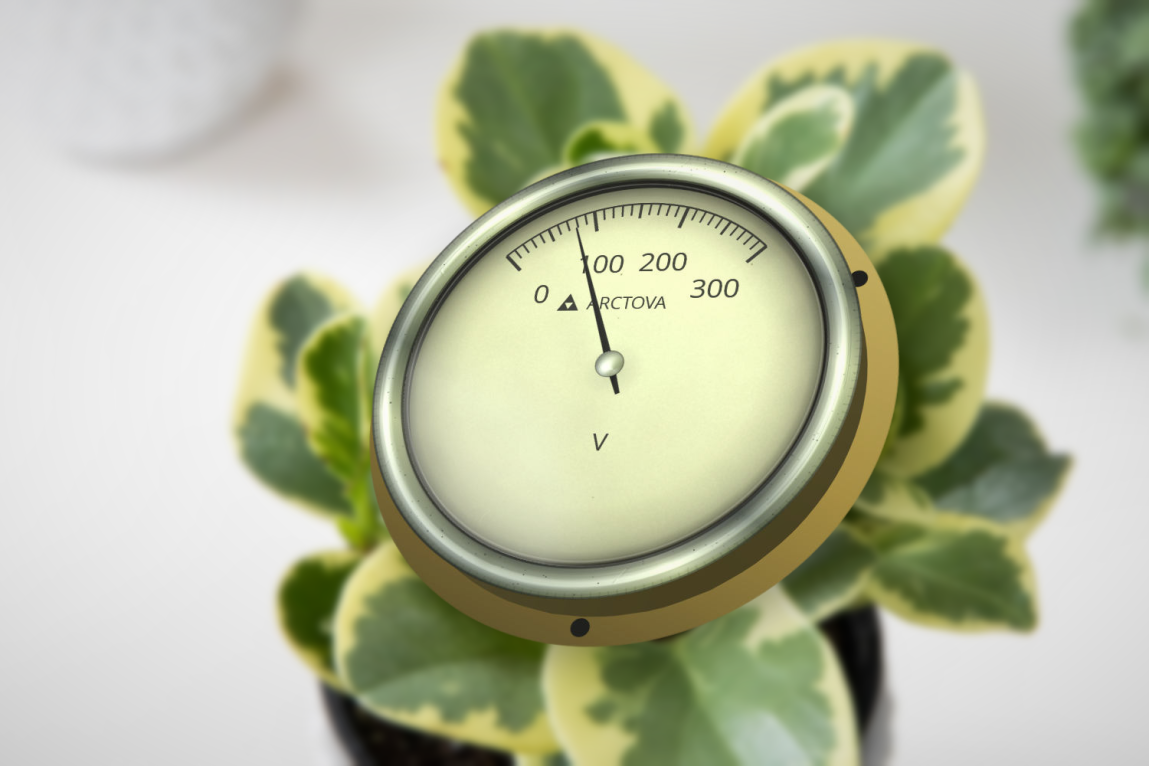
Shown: 80 (V)
